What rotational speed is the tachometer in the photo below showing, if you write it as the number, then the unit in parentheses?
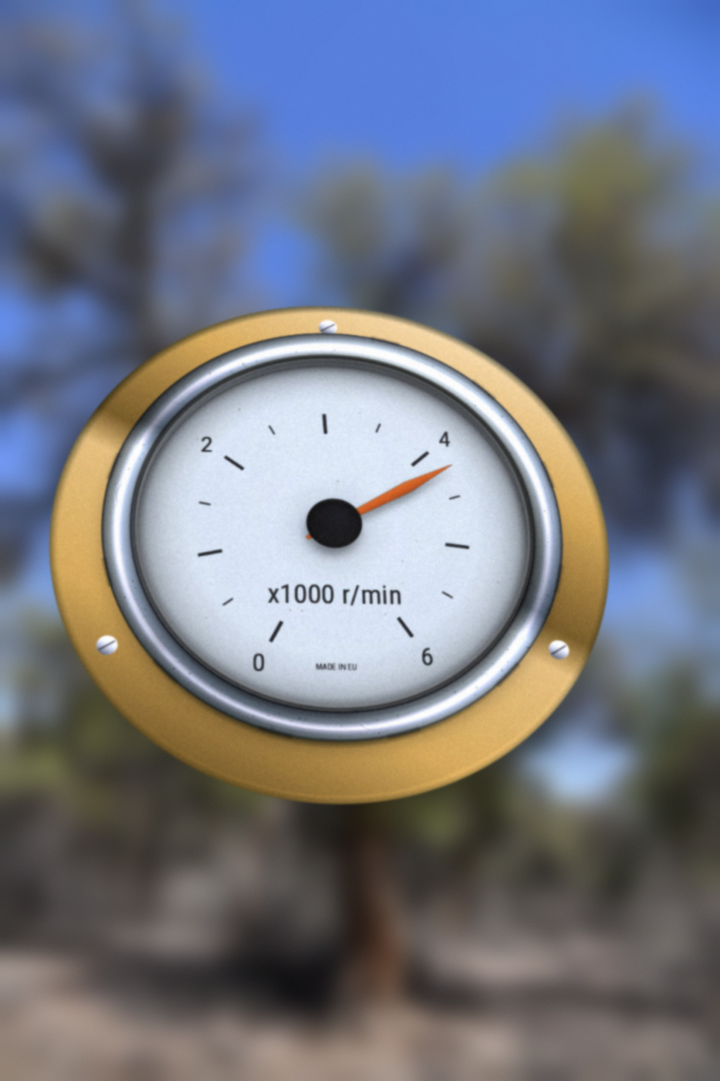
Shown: 4250 (rpm)
